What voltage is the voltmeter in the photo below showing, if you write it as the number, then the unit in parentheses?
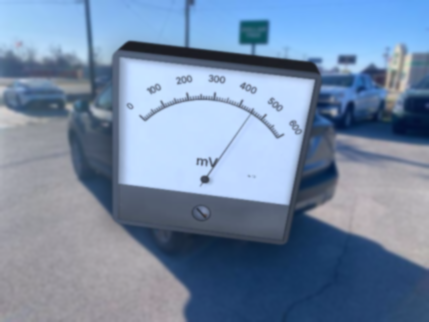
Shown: 450 (mV)
